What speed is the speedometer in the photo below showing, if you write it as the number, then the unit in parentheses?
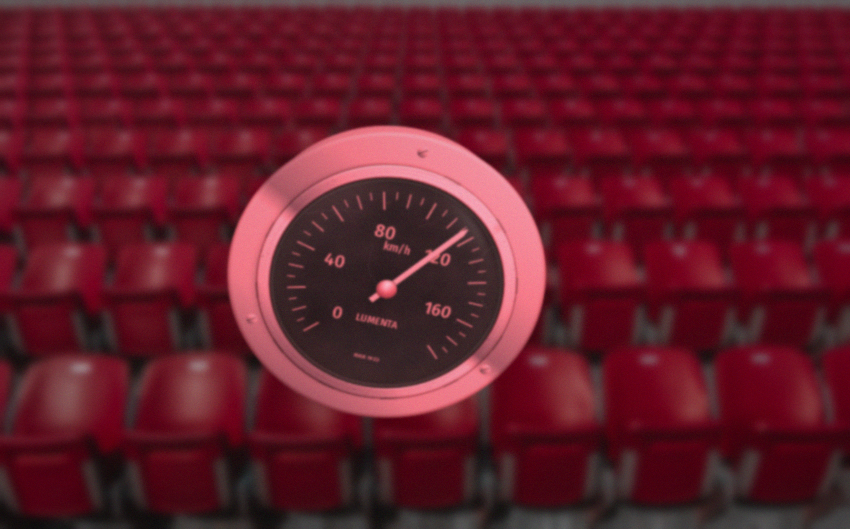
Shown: 115 (km/h)
